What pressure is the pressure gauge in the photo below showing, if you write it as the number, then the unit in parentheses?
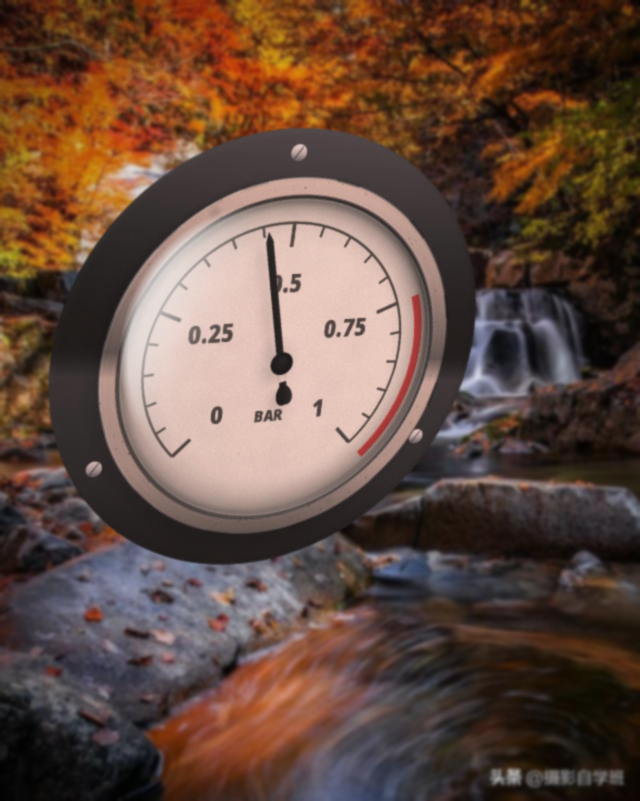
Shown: 0.45 (bar)
